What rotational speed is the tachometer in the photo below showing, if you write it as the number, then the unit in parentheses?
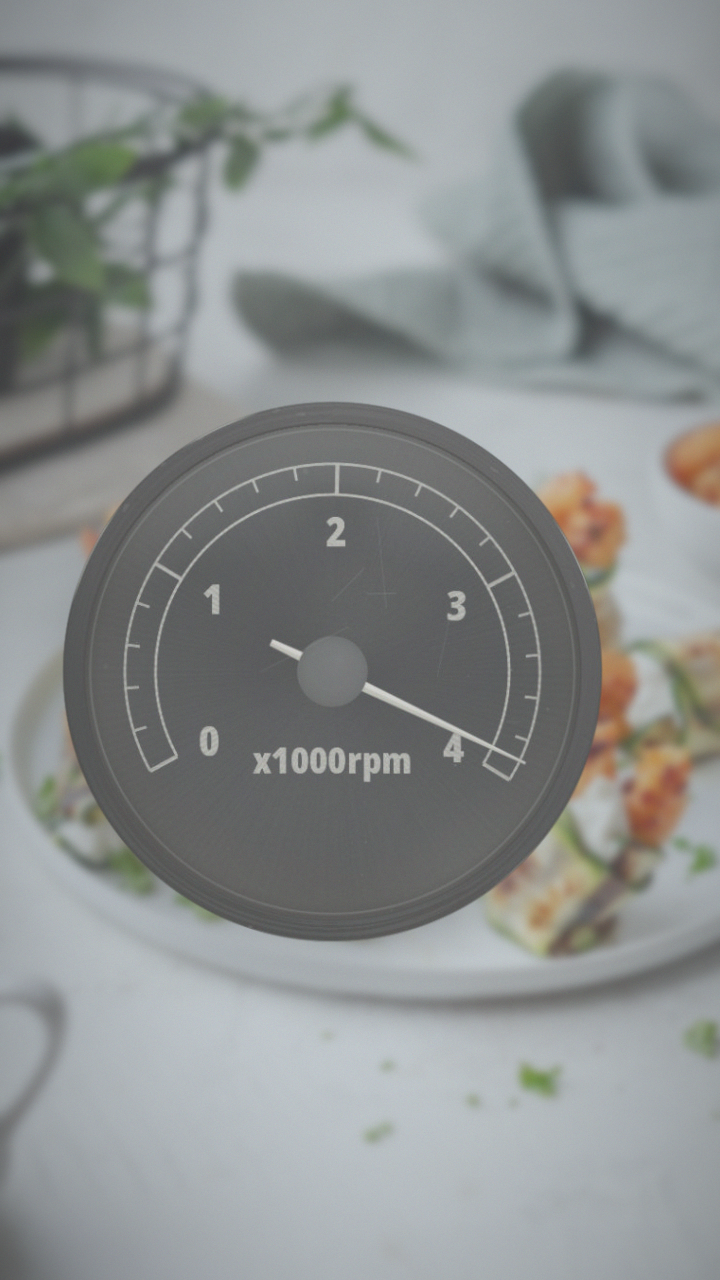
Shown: 3900 (rpm)
